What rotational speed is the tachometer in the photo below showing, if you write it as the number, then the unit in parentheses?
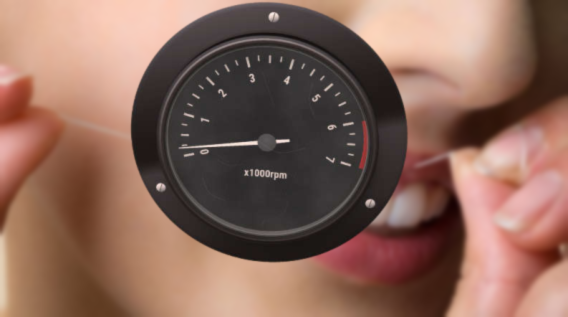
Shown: 250 (rpm)
